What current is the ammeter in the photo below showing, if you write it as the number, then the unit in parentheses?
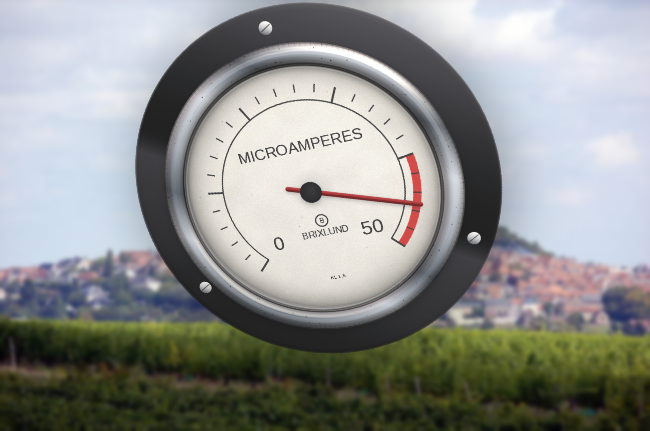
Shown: 45 (µA)
